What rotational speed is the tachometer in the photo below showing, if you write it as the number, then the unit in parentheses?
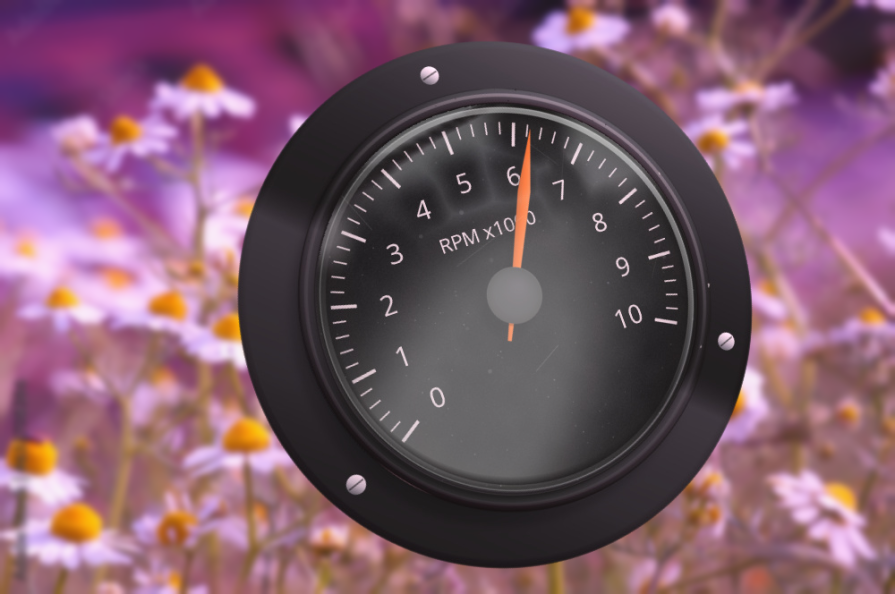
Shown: 6200 (rpm)
